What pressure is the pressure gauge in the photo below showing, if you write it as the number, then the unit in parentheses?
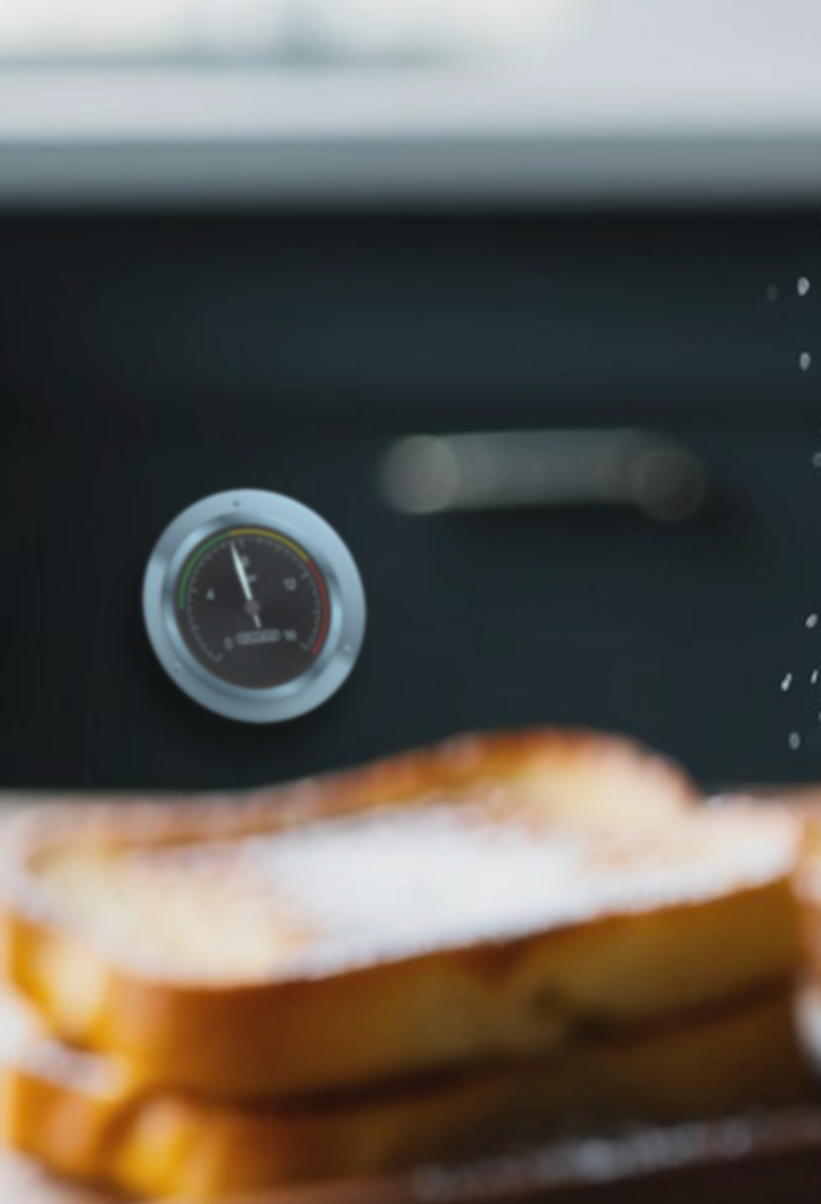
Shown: 7.5 (bar)
